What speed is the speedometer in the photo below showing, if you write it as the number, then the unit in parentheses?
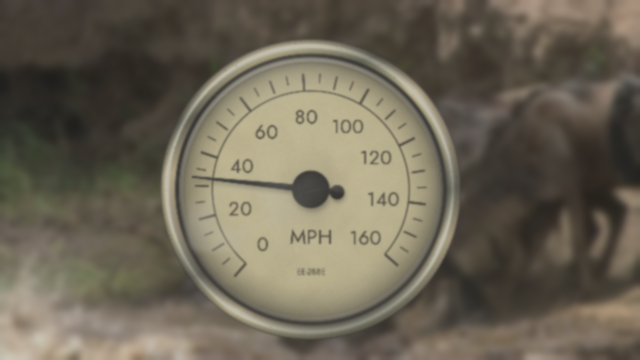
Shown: 32.5 (mph)
